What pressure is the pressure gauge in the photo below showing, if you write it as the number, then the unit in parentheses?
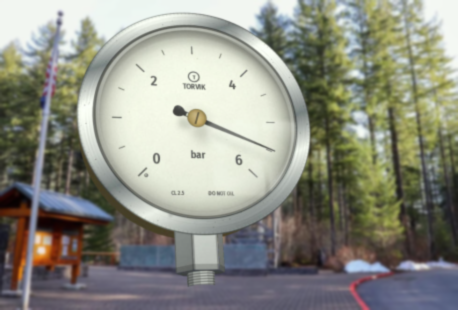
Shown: 5.5 (bar)
